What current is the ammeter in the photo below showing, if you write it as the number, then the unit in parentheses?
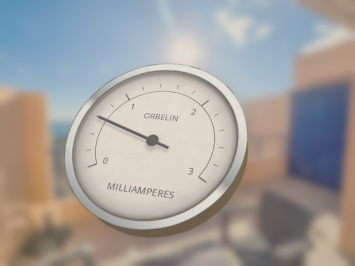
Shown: 0.6 (mA)
